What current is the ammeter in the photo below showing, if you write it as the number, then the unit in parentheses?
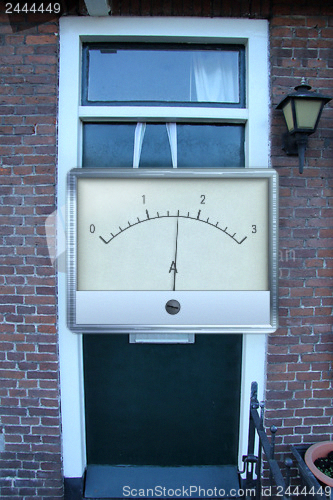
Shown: 1.6 (A)
